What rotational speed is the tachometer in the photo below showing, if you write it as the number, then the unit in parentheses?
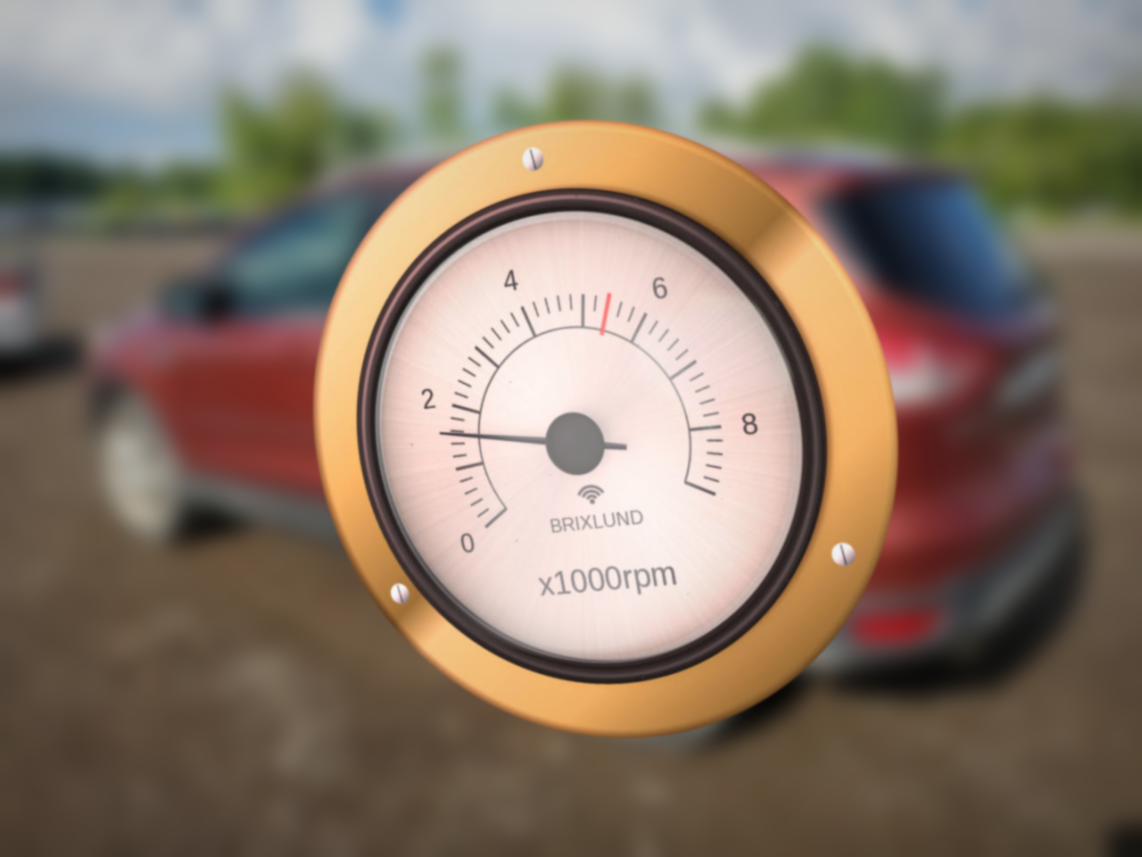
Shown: 1600 (rpm)
